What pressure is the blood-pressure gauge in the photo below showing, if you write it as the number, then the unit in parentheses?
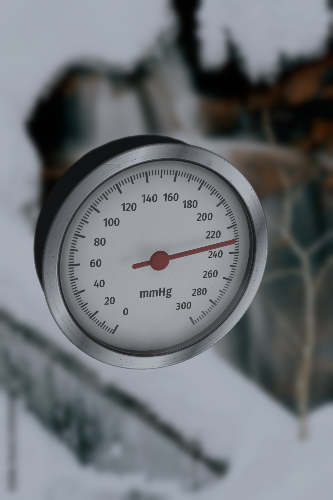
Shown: 230 (mmHg)
